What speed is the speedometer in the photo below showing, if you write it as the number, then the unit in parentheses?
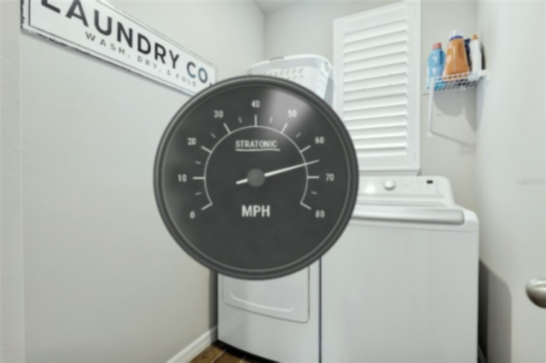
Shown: 65 (mph)
